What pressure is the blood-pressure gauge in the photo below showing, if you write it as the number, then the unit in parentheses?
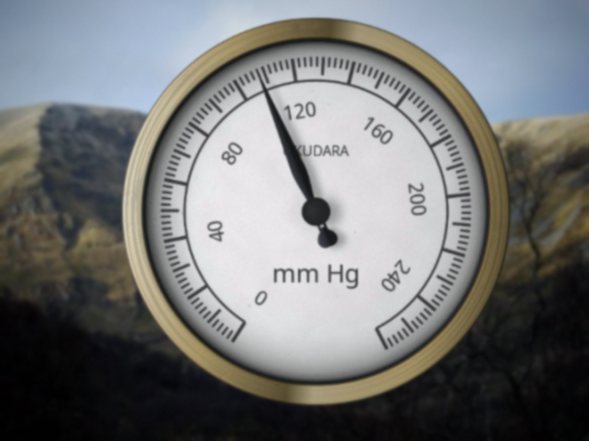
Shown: 108 (mmHg)
